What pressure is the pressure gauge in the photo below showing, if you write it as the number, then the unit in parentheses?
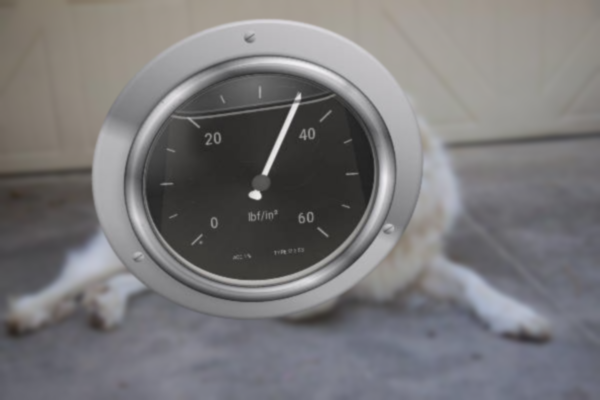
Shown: 35 (psi)
